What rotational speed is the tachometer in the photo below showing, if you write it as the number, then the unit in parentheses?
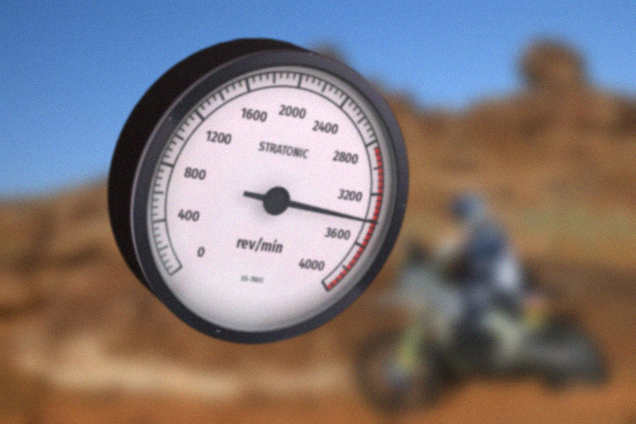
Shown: 3400 (rpm)
